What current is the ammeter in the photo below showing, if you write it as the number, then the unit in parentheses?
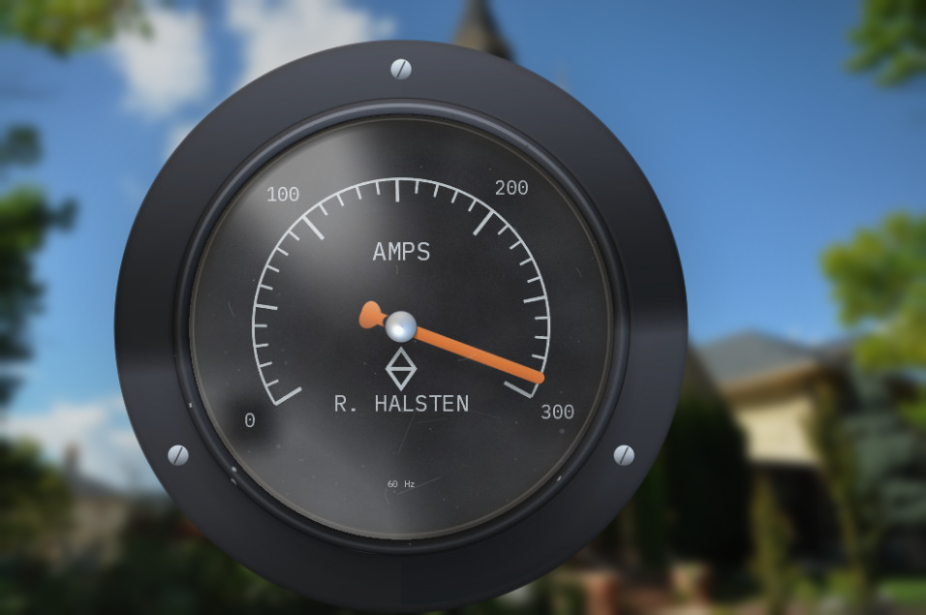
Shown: 290 (A)
